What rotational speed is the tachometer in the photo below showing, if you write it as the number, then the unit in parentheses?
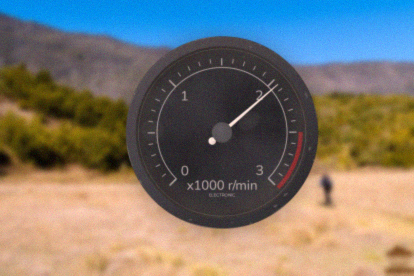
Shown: 2050 (rpm)
